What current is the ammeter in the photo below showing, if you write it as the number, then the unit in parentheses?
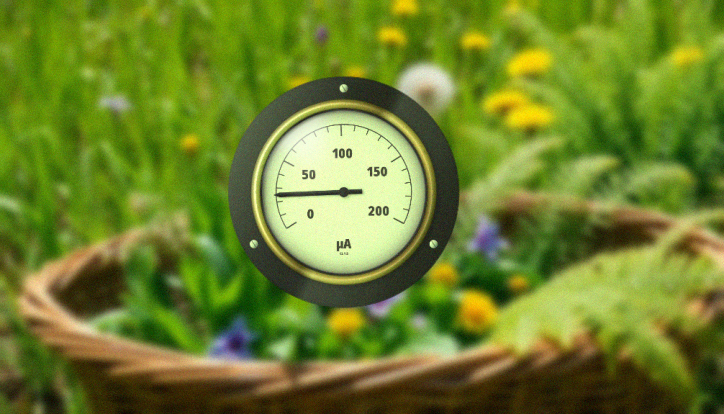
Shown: 25 (µA)
